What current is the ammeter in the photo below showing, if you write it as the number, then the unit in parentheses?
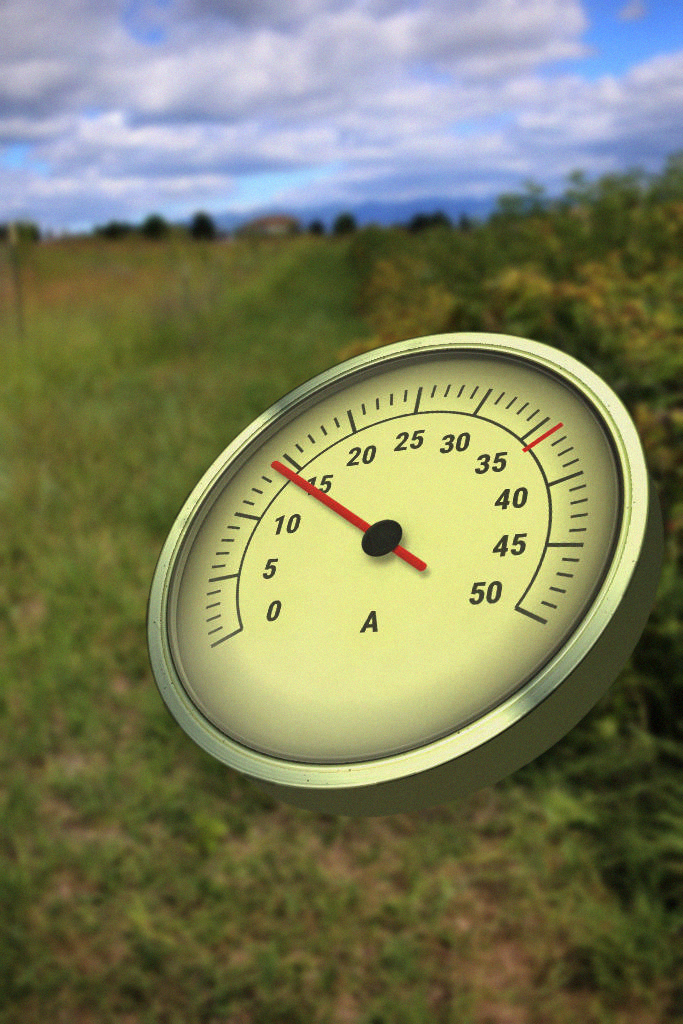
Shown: 14 (A)
